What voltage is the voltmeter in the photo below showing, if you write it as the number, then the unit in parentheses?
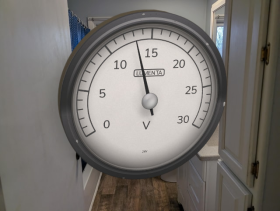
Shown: 13 (V)
